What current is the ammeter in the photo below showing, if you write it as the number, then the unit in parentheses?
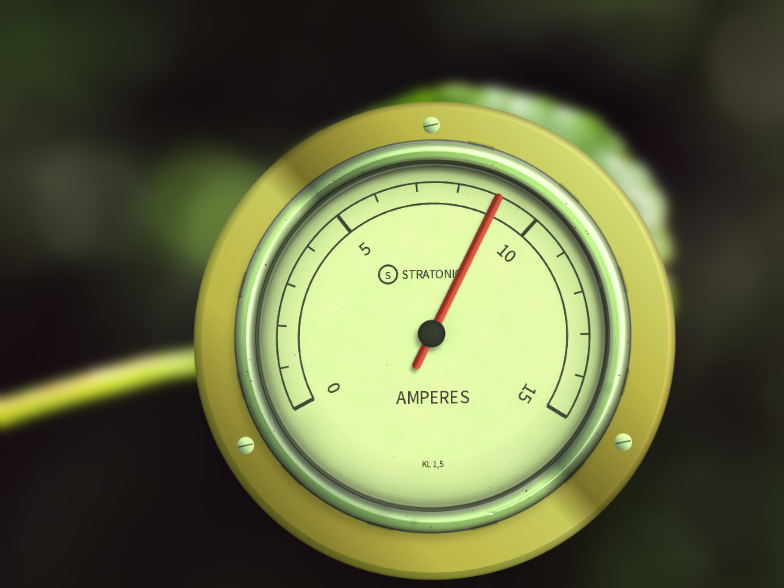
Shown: 9 (A)
